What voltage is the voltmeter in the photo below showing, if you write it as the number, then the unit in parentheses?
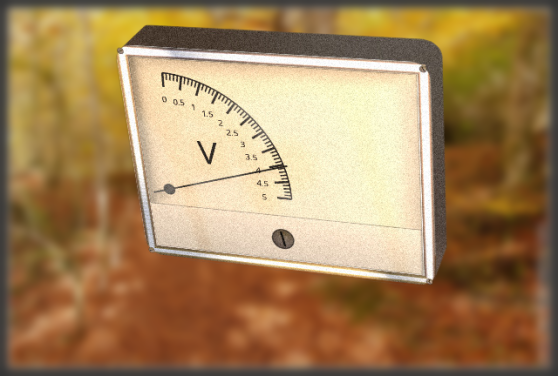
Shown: 4 (V)
